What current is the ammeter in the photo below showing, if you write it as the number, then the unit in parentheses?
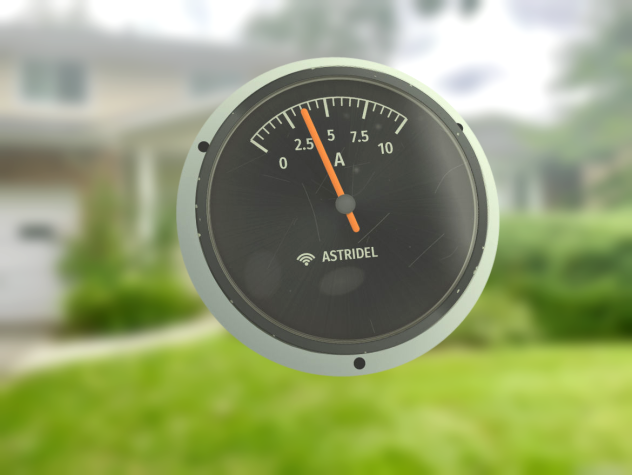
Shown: 3.5 (A)
